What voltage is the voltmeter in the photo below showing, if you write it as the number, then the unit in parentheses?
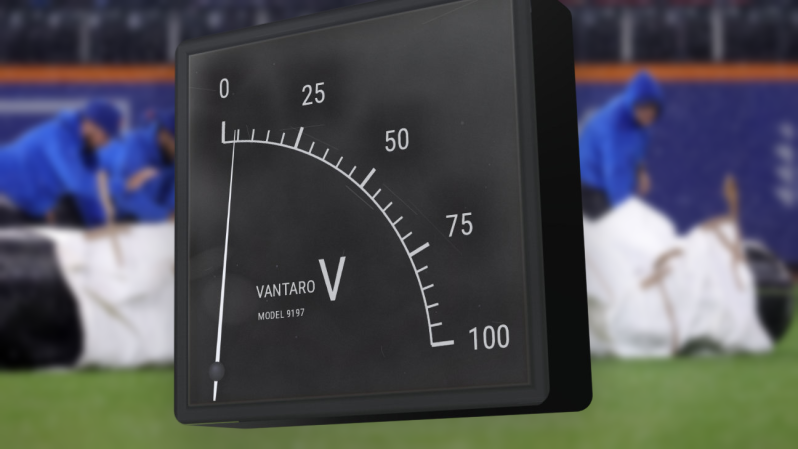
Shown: 5 (V)
